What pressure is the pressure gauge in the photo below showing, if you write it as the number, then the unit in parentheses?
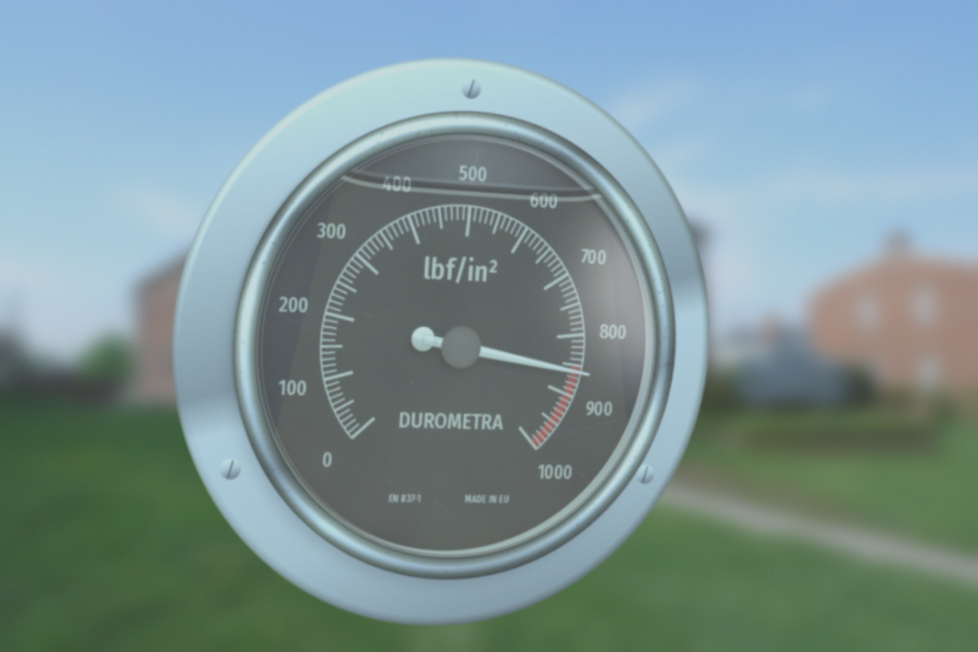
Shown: 860 (psi)
